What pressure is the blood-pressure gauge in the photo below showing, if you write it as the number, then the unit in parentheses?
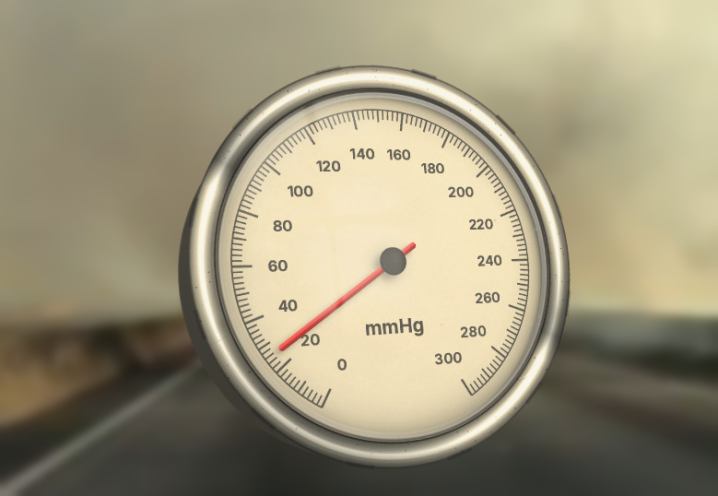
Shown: 26 (mmHg)
